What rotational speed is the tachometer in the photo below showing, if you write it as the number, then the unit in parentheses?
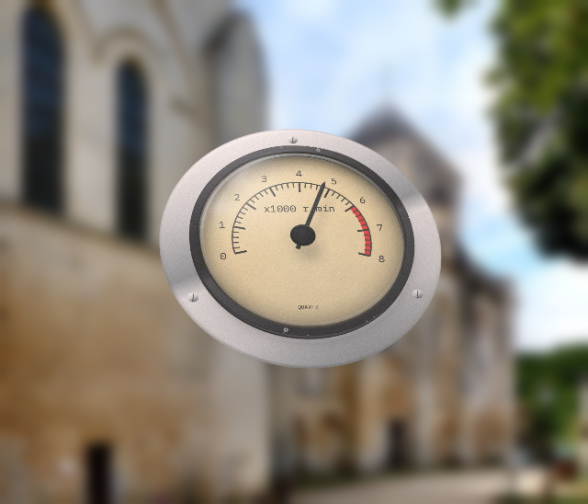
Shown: 4800 (rpm)
